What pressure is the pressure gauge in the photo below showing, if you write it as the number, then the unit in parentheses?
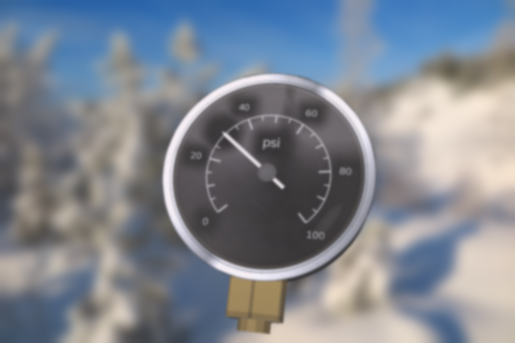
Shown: 30 (psi)
